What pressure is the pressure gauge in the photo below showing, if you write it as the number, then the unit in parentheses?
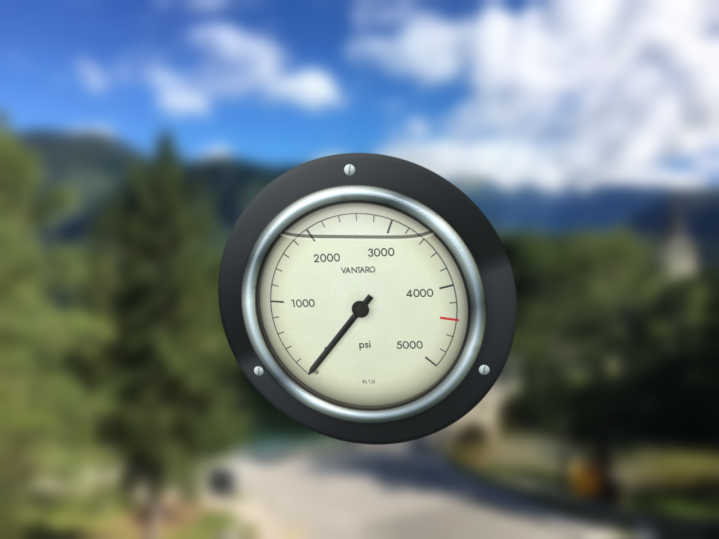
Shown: 0 (psi)
